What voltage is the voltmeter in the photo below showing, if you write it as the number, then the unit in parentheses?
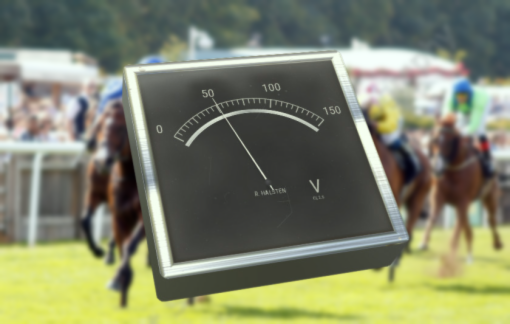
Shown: 50 (V)
